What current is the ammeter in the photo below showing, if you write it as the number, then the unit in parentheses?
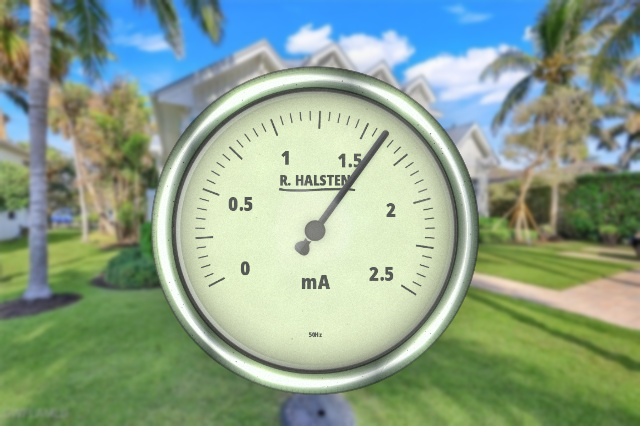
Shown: 1.6 (mA)
